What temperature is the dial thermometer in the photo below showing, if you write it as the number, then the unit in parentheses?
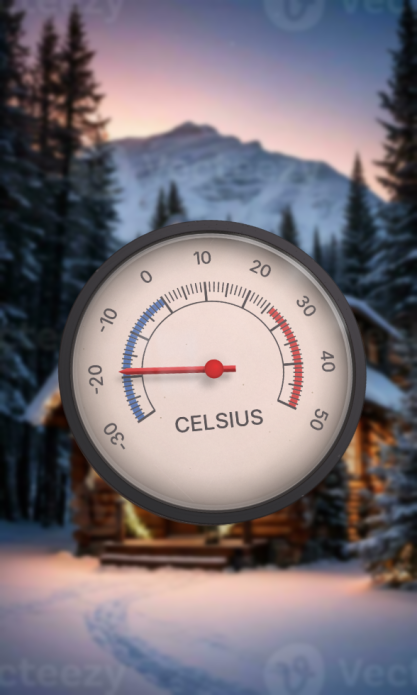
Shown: -19 (°C)
